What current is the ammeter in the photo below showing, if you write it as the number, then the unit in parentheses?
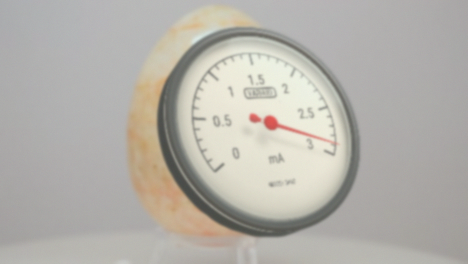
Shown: 2.9 (mA)
